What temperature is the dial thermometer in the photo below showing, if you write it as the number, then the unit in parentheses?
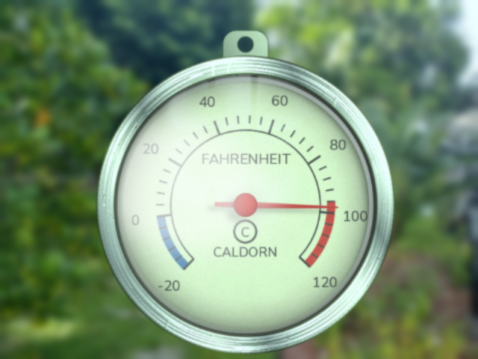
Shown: 98 (°F)
